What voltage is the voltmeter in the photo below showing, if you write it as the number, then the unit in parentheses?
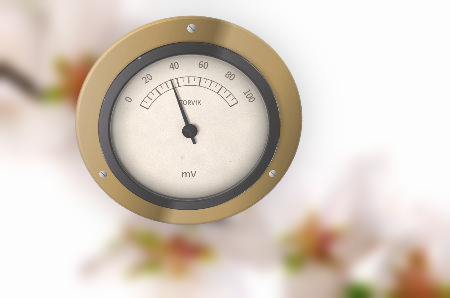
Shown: 35 (mV)
